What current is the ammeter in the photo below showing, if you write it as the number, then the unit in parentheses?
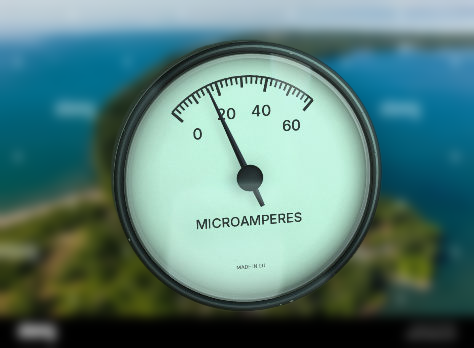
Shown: 16 (µA)
